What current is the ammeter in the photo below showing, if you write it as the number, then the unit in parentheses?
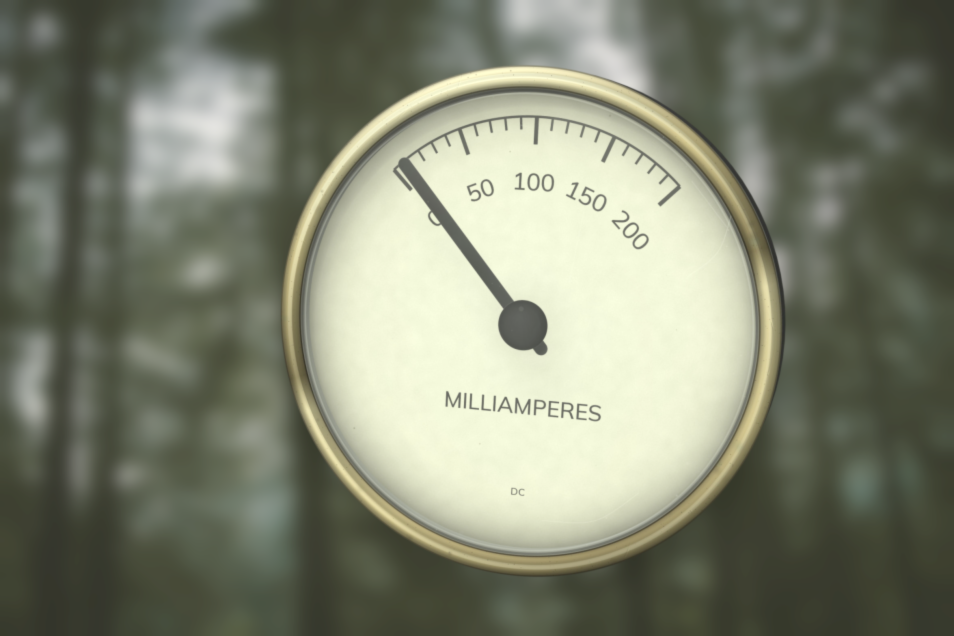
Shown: 10 (mA)
